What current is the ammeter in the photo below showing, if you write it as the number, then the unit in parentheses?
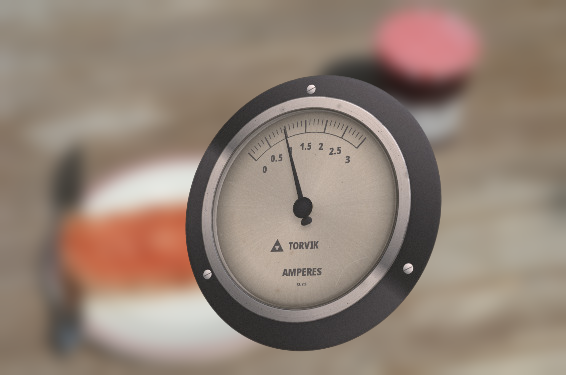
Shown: 1 (A)
